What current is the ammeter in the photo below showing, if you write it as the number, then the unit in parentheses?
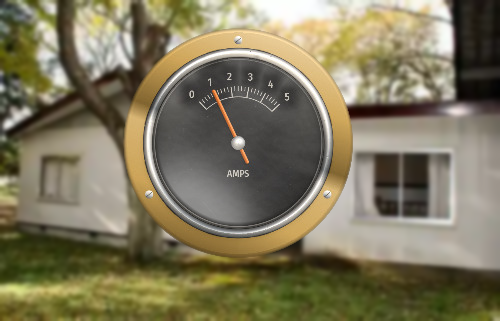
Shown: 1 (A)
